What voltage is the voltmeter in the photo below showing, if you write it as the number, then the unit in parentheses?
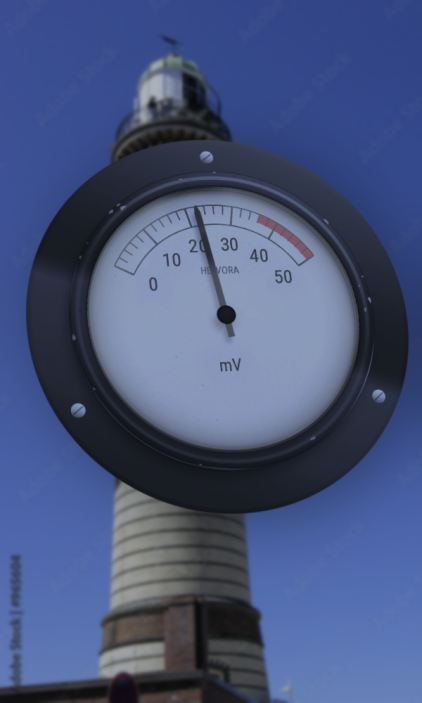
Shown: 22 (mV)
